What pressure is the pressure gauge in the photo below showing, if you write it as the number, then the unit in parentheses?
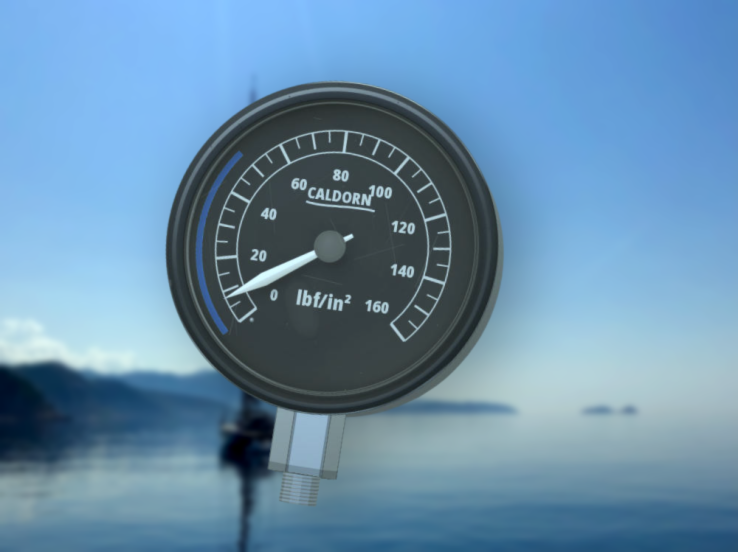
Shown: 7.5 (psi)
